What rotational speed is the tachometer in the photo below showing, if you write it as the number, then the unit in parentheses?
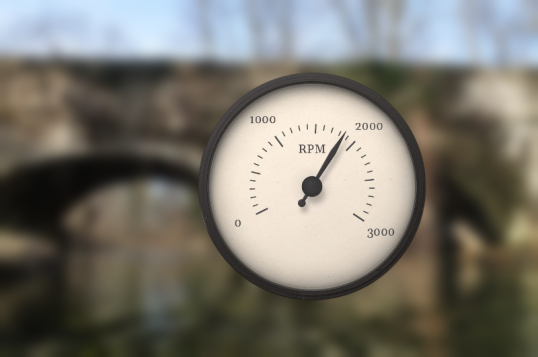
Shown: 1850 (rpm)
